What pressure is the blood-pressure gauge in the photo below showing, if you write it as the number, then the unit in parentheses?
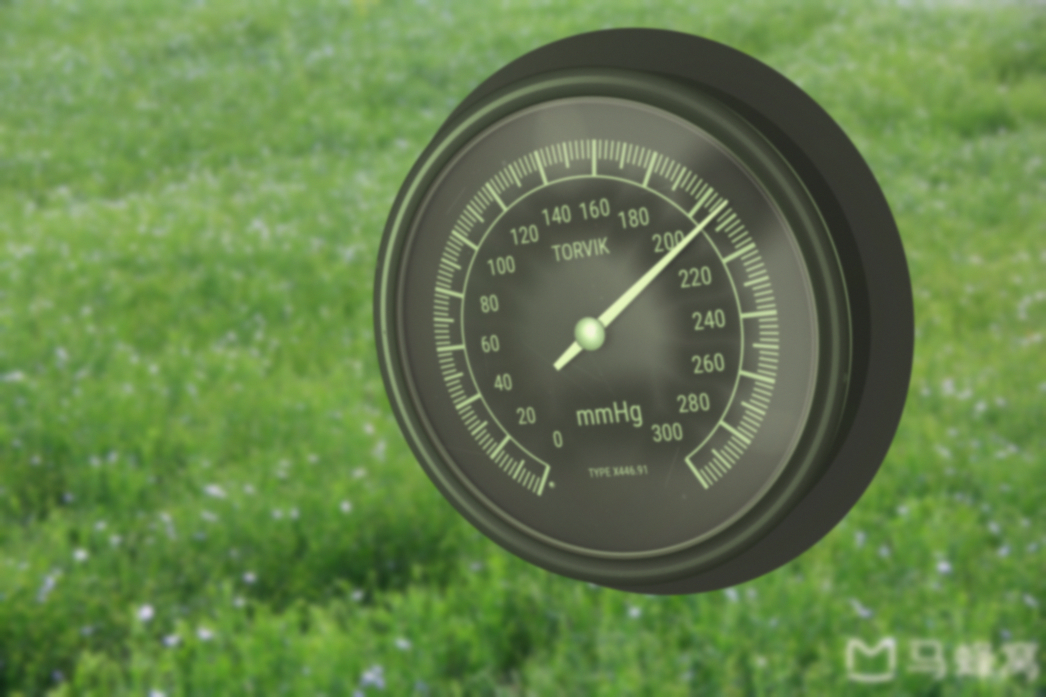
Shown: 206 (mmHg)
